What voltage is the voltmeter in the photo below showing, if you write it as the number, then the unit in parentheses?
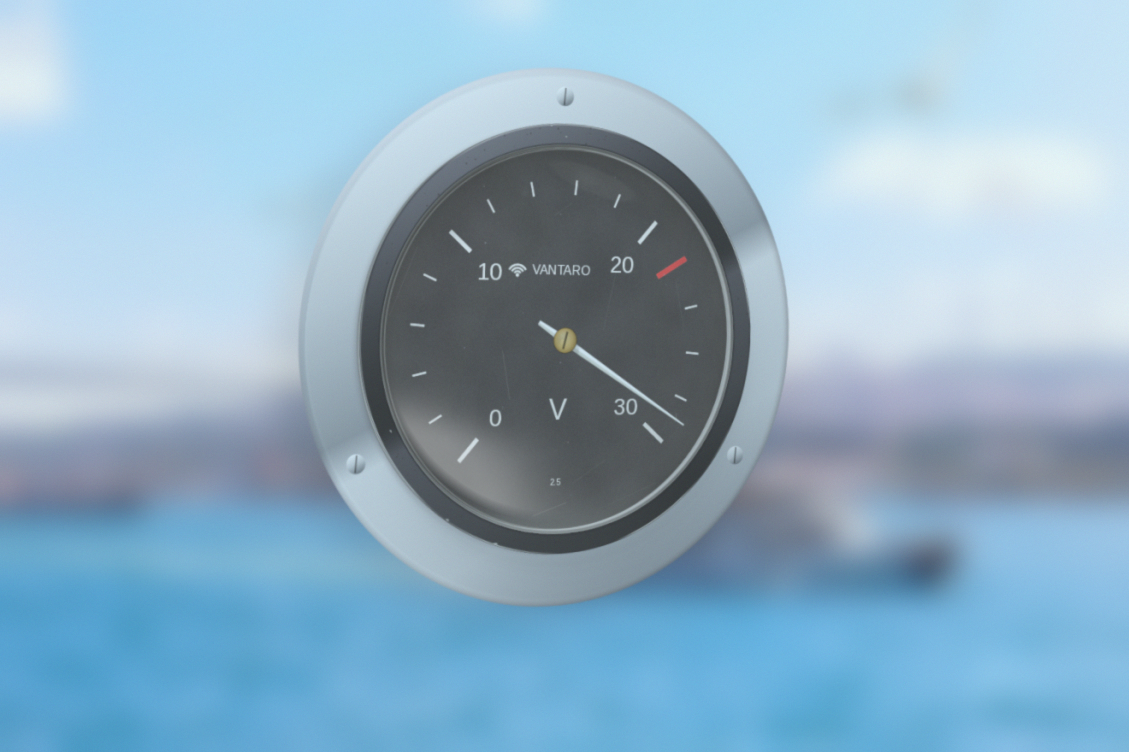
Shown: 29 (V)
